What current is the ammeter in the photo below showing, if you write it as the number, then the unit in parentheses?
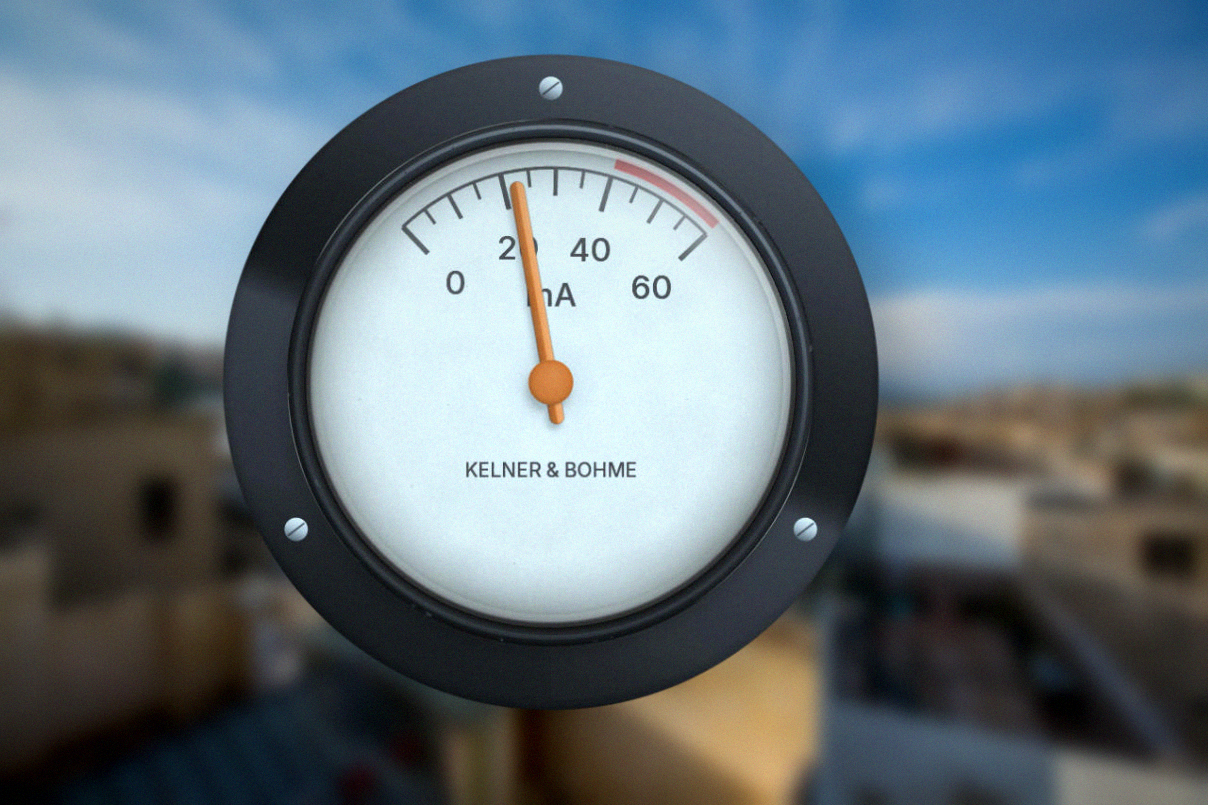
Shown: 22.5 (mA)
